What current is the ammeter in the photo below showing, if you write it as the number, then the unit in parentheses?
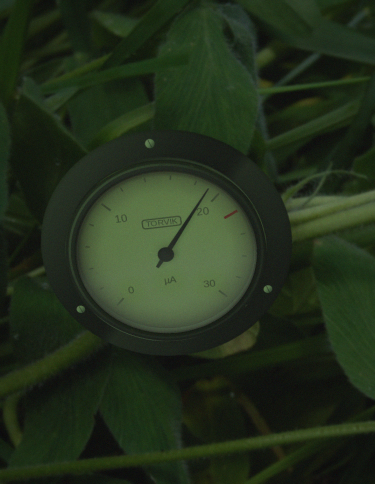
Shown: 19 (µA)
